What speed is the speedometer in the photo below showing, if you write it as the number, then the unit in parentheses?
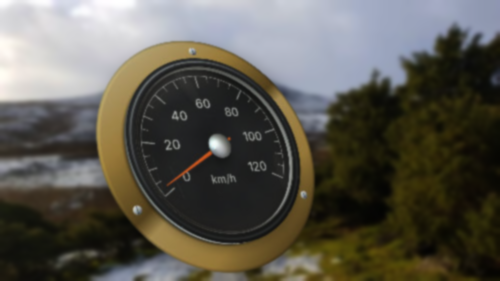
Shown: 2.5 (km/h)
